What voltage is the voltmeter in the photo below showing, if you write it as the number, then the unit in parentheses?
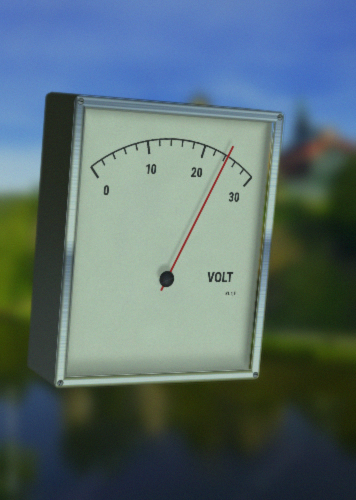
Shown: 24 (V)
